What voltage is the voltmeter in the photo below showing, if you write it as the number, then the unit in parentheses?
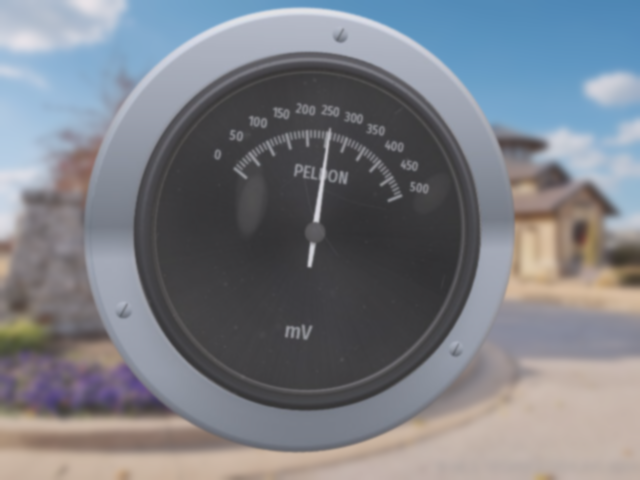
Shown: 250 (mV)
